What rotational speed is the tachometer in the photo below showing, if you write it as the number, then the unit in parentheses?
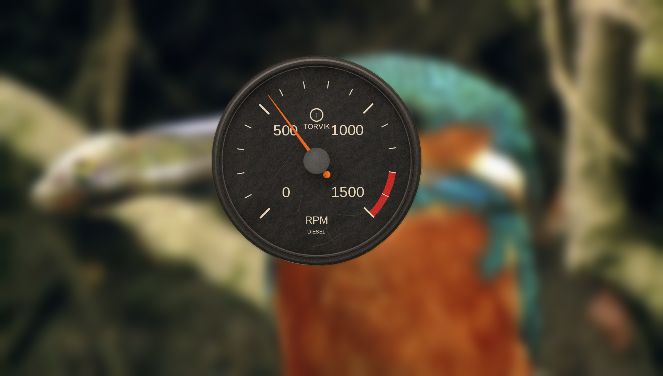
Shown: 550 (rpm)
